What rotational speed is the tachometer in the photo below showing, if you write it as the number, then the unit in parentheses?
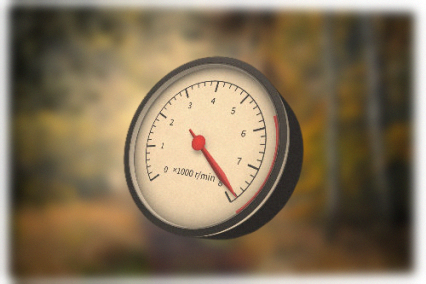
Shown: 7800 (rpm)
